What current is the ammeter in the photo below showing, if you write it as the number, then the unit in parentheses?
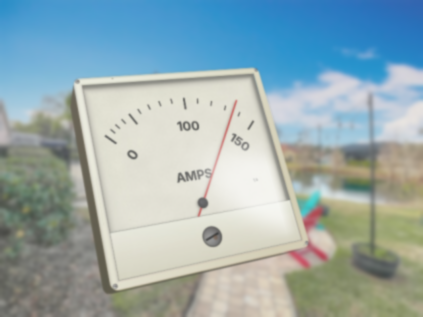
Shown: 135 (A)
